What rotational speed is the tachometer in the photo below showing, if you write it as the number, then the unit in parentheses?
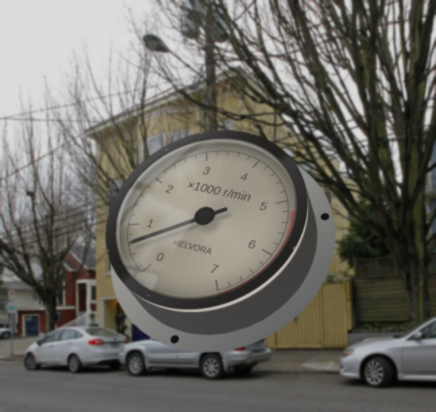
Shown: 600 (rpm)
